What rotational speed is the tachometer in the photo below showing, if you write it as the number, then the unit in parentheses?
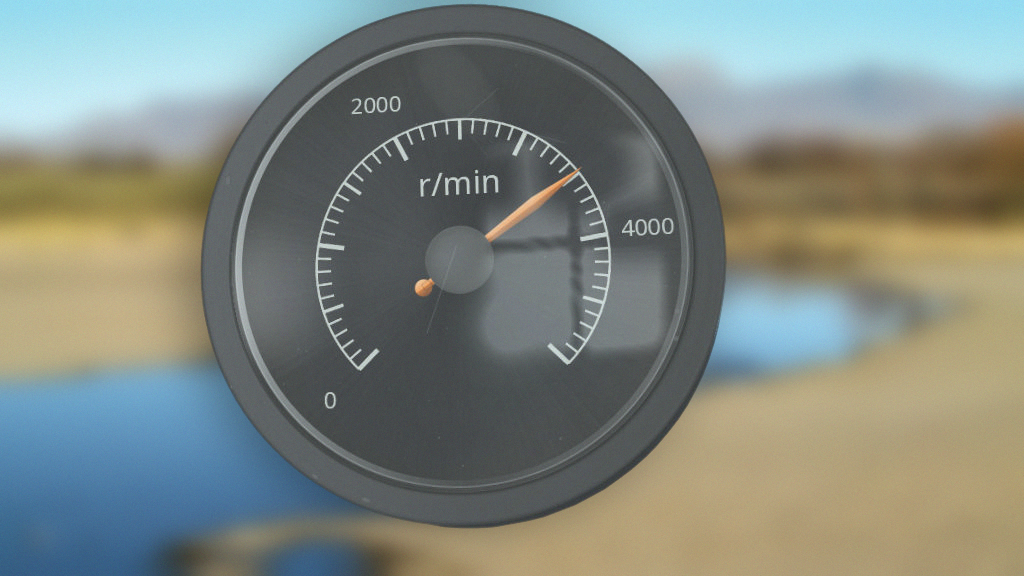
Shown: 3500 (rpm)
